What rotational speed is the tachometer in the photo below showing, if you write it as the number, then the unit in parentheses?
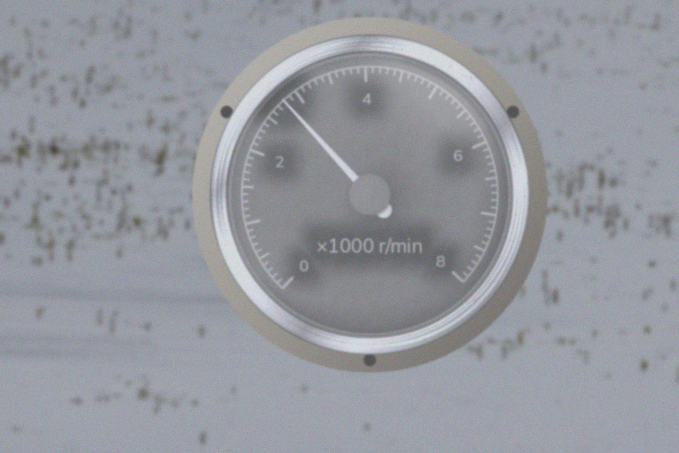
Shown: 2800 (rpm)
